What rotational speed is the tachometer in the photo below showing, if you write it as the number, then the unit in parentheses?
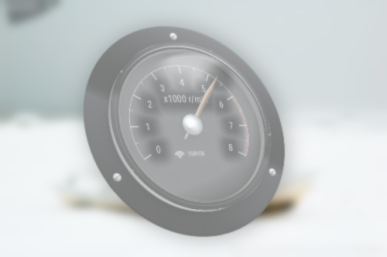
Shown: 5250 (rpm)
